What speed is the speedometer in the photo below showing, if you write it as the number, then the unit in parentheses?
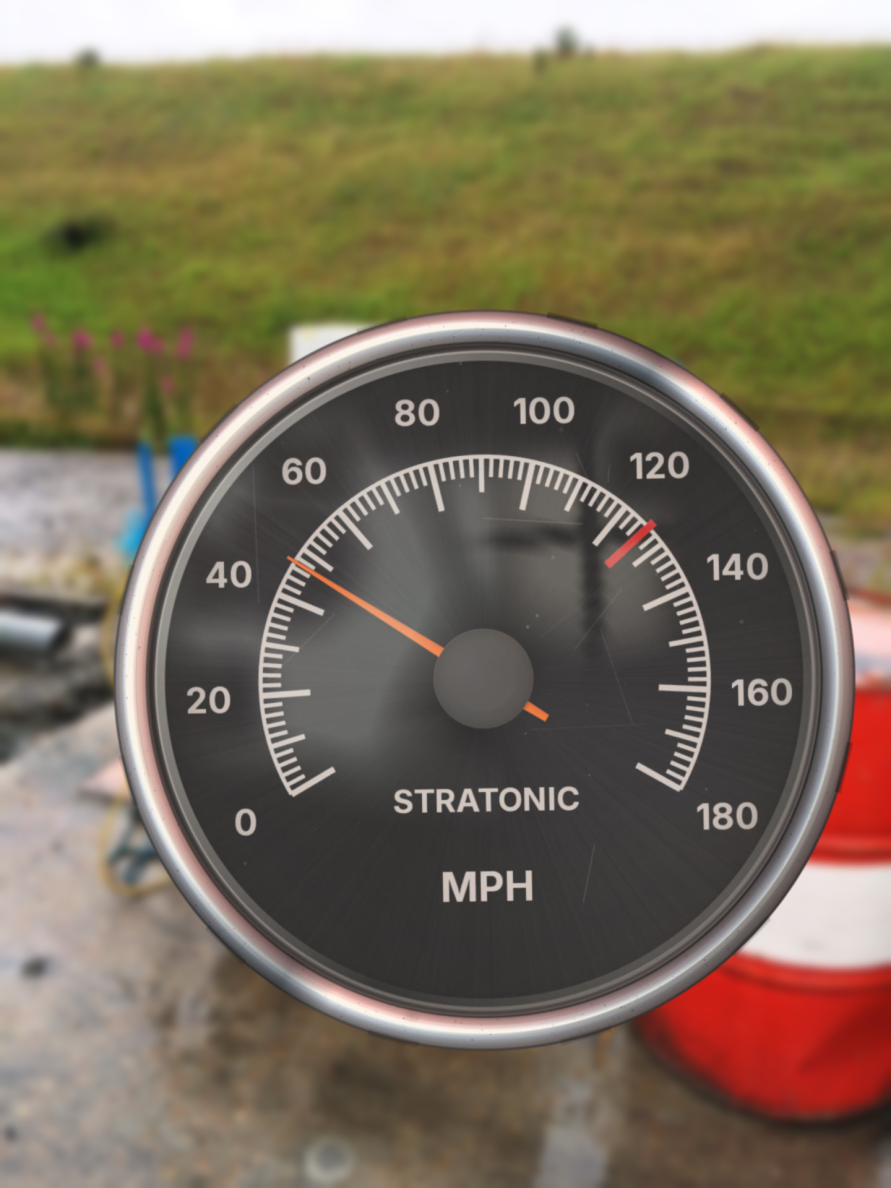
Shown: 47 (mph)
